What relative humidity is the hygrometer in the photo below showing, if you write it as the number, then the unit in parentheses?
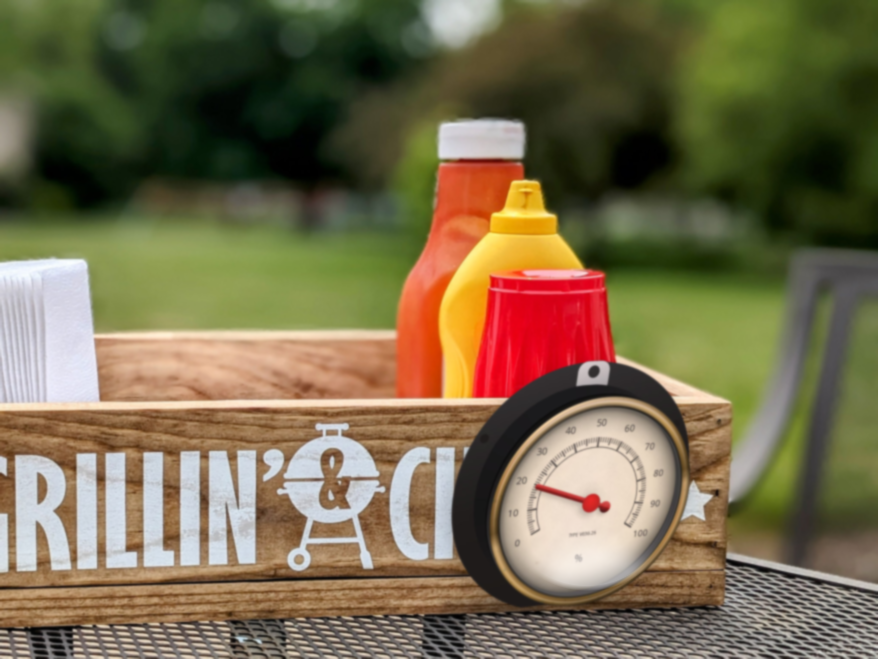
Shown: 20 (%)
